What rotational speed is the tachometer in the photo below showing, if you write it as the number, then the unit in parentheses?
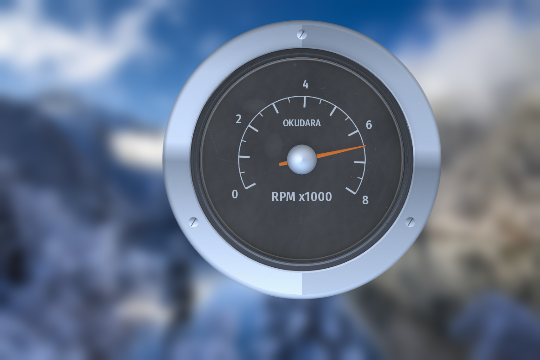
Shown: 6500 (rpm)
